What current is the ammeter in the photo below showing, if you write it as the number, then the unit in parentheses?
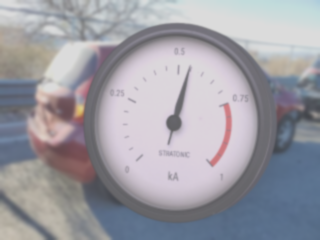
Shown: 0.55 (kA)
